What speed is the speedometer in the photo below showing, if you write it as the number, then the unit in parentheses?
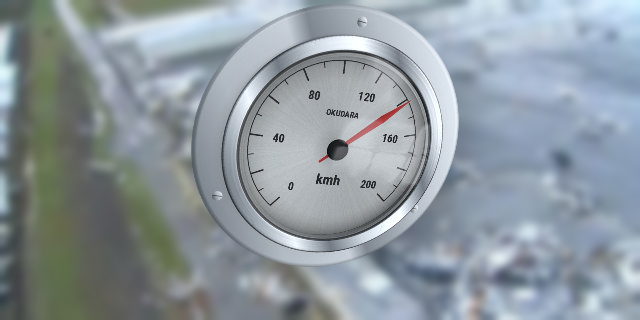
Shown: 140 (km/h)
